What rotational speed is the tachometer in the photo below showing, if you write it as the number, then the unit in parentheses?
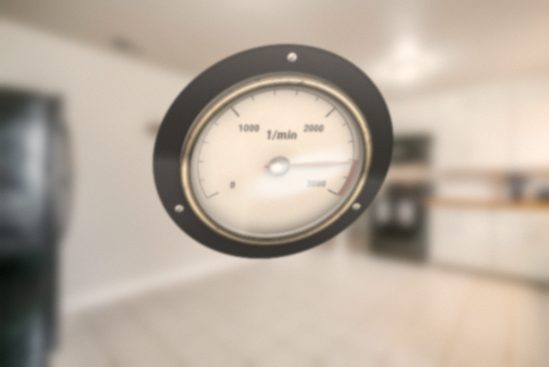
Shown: 2600 (rpm)
